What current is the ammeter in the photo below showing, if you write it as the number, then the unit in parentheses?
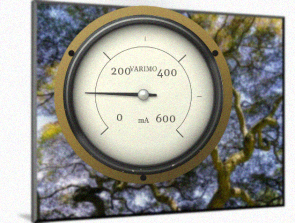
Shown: 100 (mA)
